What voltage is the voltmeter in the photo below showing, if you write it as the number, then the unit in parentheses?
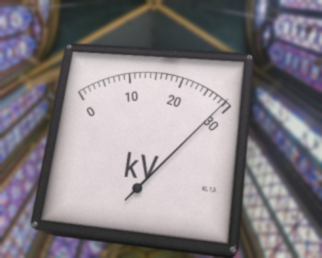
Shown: 29 (kV)
